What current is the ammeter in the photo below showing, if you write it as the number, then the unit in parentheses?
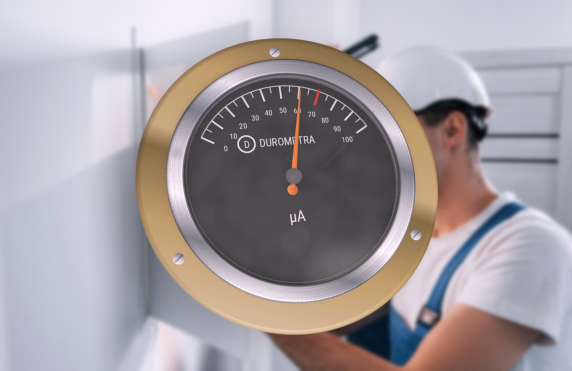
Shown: 60 (µA)
